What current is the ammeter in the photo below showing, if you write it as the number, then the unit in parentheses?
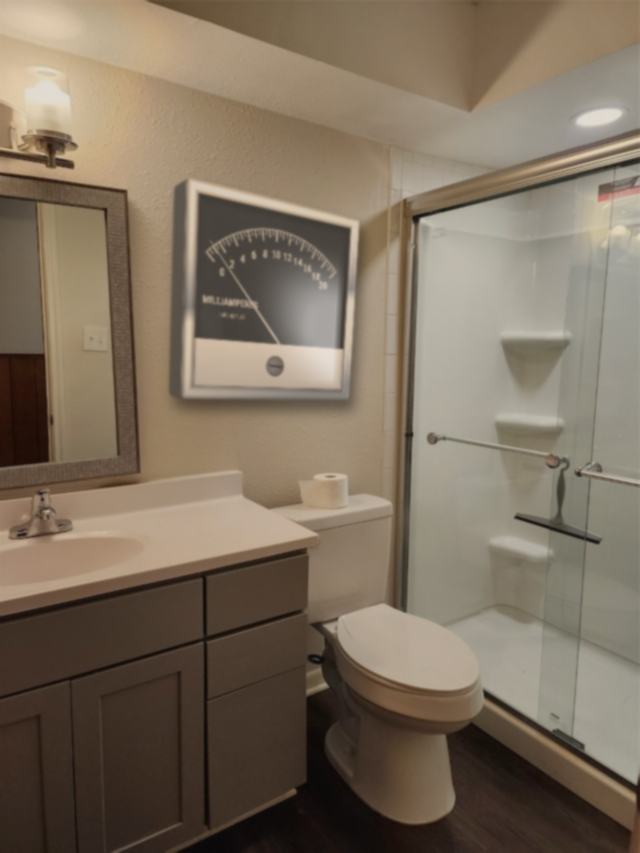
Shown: 1 (mA)
